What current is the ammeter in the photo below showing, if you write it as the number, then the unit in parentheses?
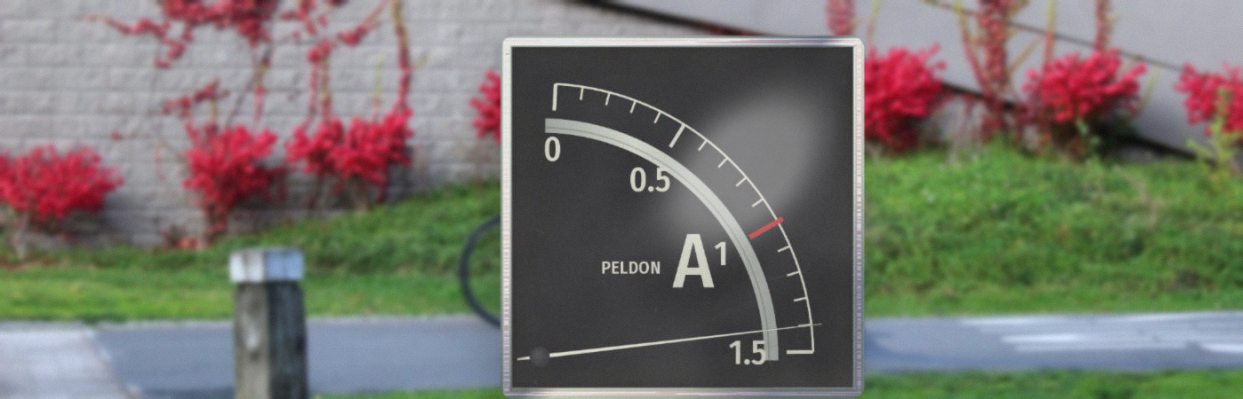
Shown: 1.4 (A)
